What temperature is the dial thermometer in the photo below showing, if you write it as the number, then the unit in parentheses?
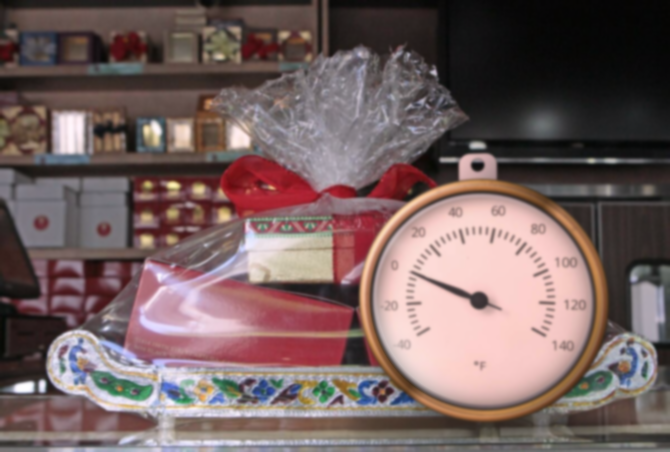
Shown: 0 (°F)
